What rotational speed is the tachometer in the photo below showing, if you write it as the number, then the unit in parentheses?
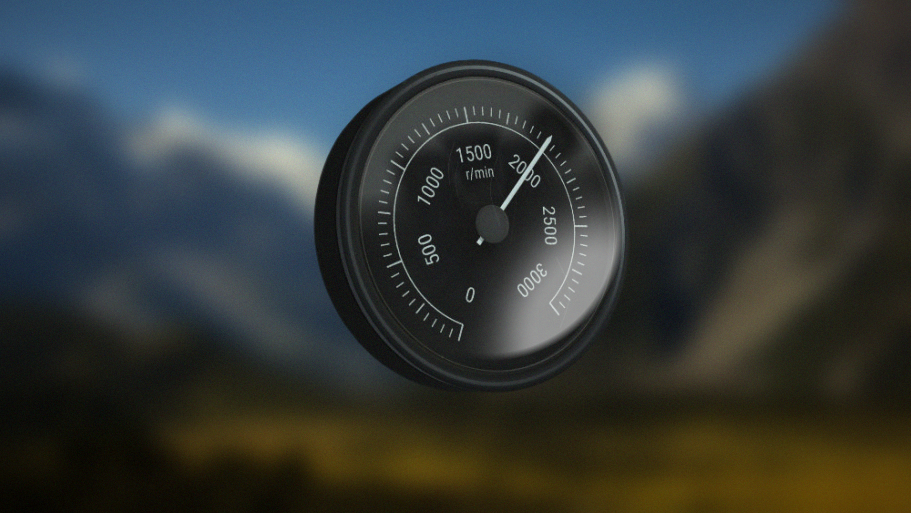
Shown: 2000 (rpm)
